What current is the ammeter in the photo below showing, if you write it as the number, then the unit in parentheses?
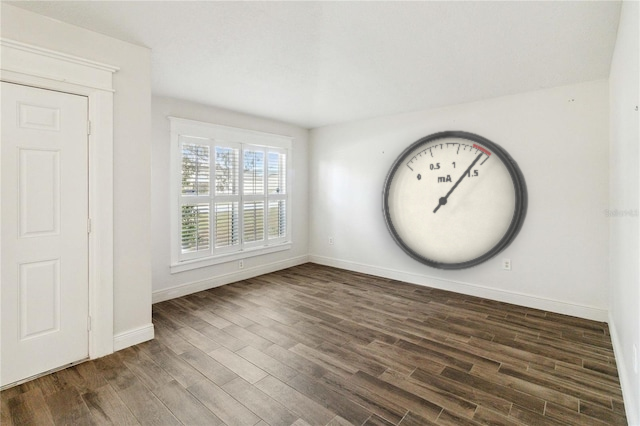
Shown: 1.4 (mA)
